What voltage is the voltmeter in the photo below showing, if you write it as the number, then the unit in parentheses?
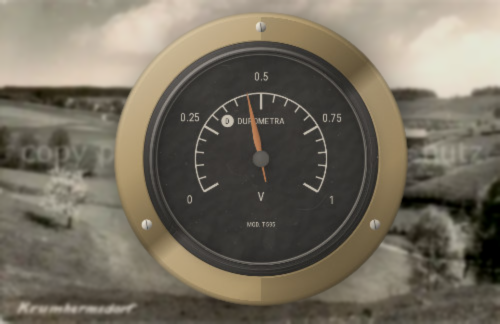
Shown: 0.45 (V)
